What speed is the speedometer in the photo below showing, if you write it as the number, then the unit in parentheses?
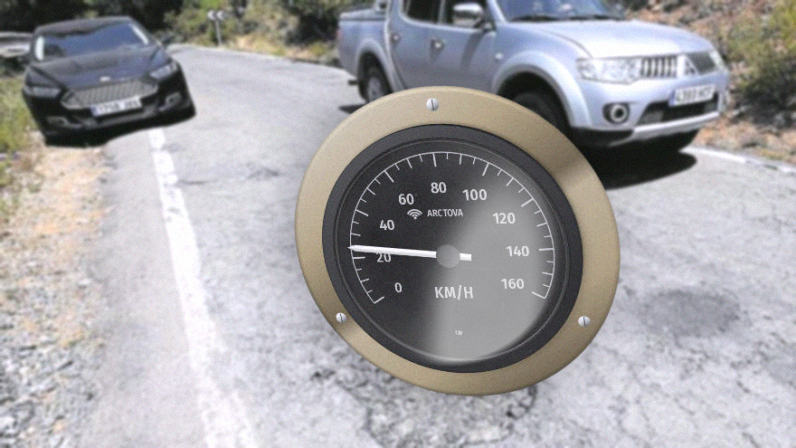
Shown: 25 (km/h)
